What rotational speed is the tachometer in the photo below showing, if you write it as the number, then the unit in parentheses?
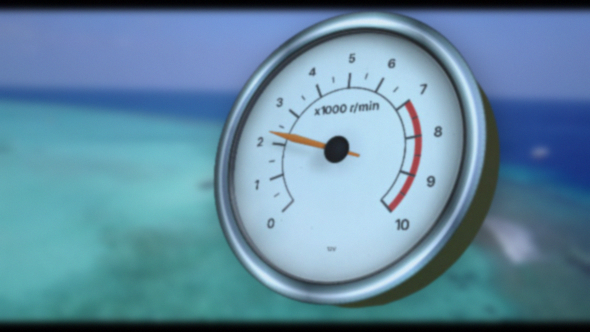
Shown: 2250 (rpm)
